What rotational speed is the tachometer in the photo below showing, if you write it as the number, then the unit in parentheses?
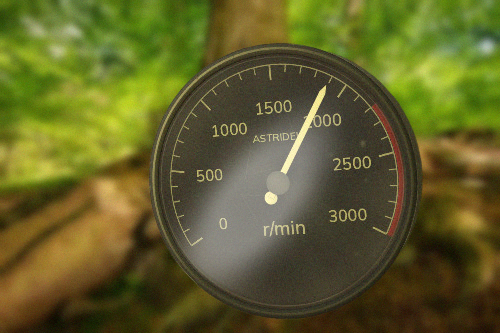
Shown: 1900 (rpm)
